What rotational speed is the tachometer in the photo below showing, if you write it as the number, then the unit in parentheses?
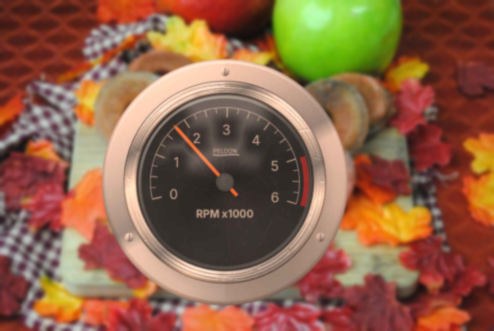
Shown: 1750 (rpm)
